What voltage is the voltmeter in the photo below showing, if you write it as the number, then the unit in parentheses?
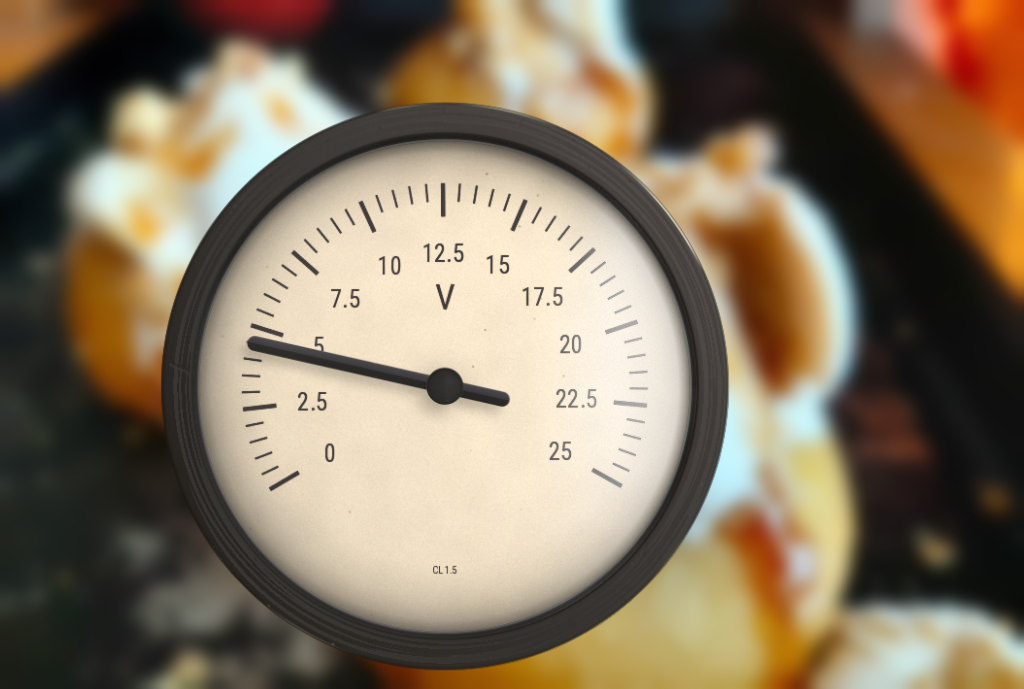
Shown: 4.5 (V)
